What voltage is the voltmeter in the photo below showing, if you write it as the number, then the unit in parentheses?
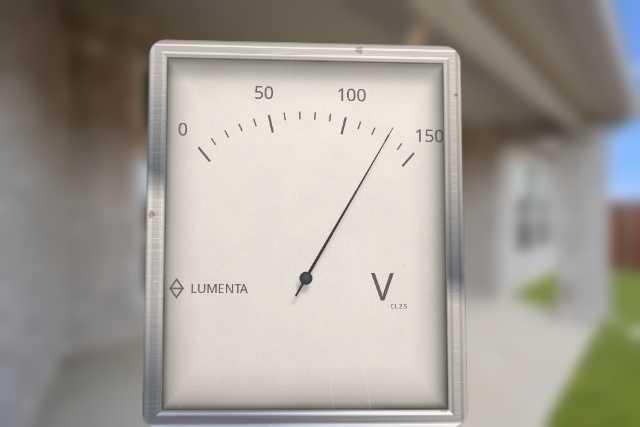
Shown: 130 (V)
